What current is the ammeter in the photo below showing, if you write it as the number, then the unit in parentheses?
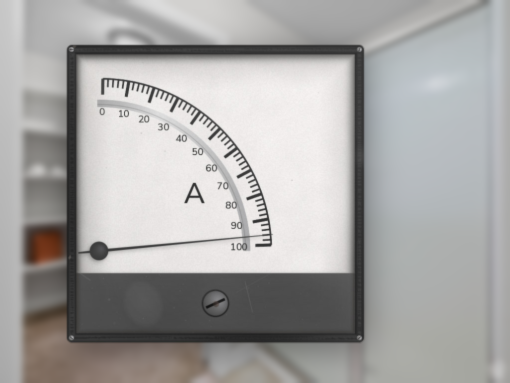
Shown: 96 (A)
